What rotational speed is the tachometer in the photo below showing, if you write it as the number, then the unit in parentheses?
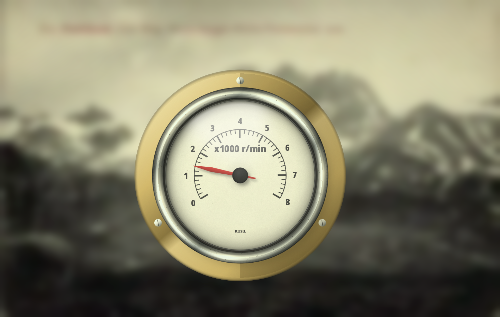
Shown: 1400 (rpm)
